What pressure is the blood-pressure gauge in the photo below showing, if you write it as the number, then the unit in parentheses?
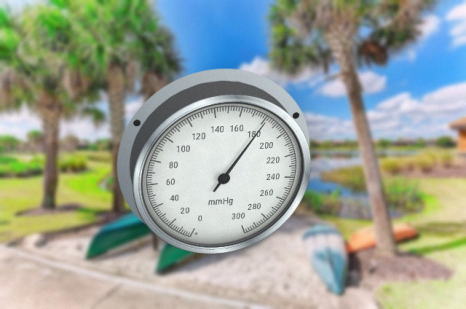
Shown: 180 (mmHg)
